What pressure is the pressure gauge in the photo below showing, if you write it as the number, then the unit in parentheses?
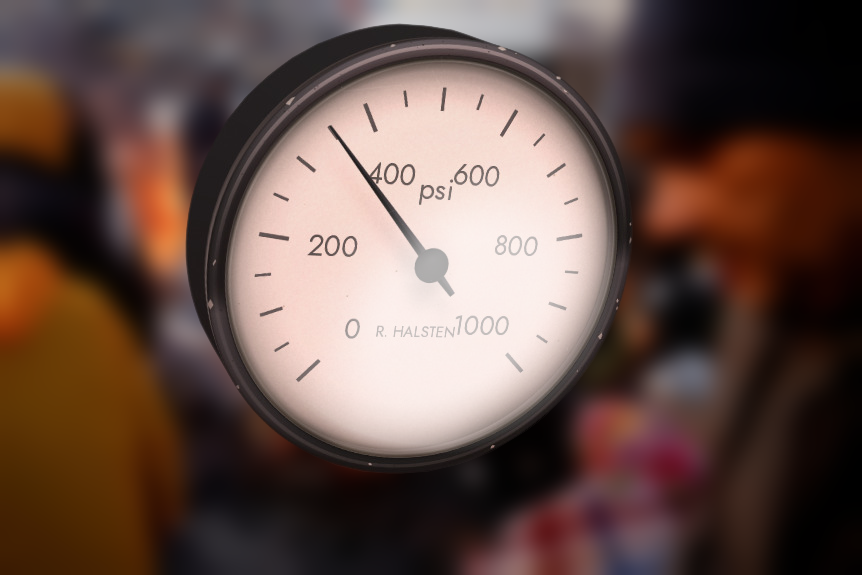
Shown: 350 (psi)
